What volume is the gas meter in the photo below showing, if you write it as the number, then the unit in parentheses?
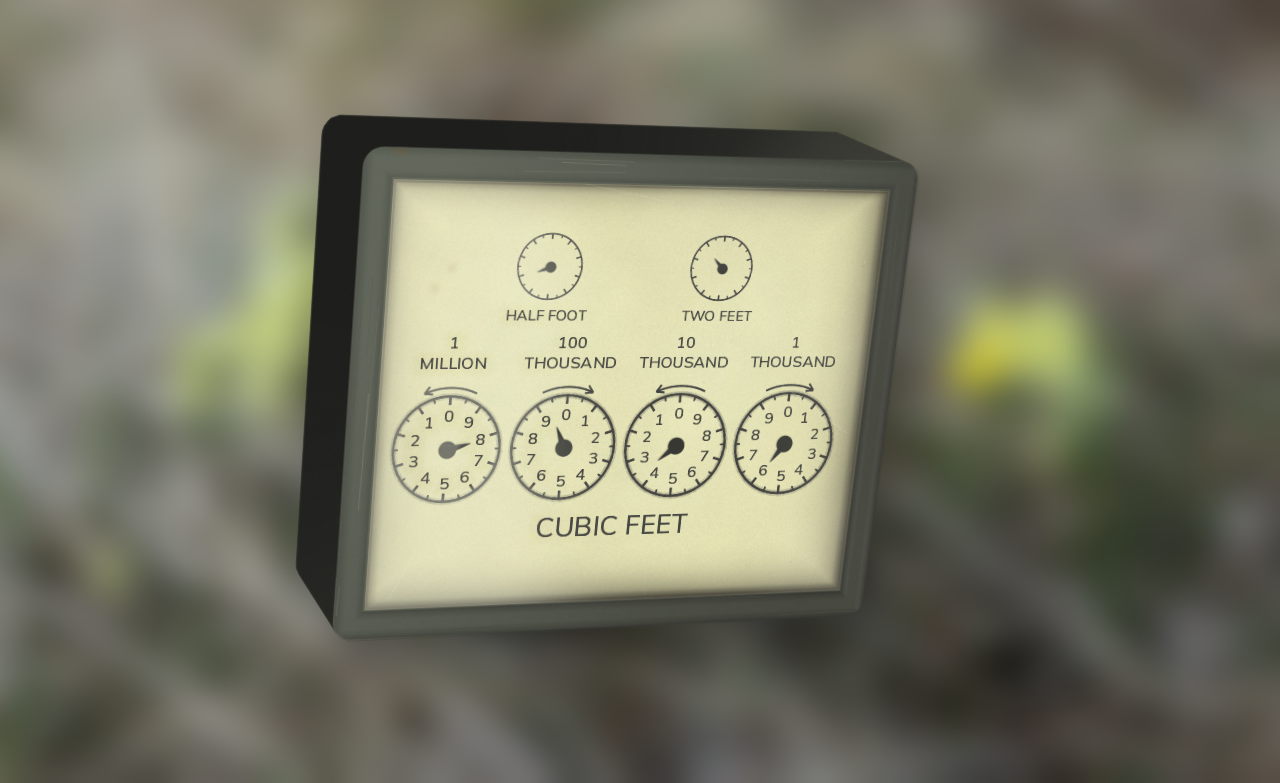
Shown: 793600 (ft³)
